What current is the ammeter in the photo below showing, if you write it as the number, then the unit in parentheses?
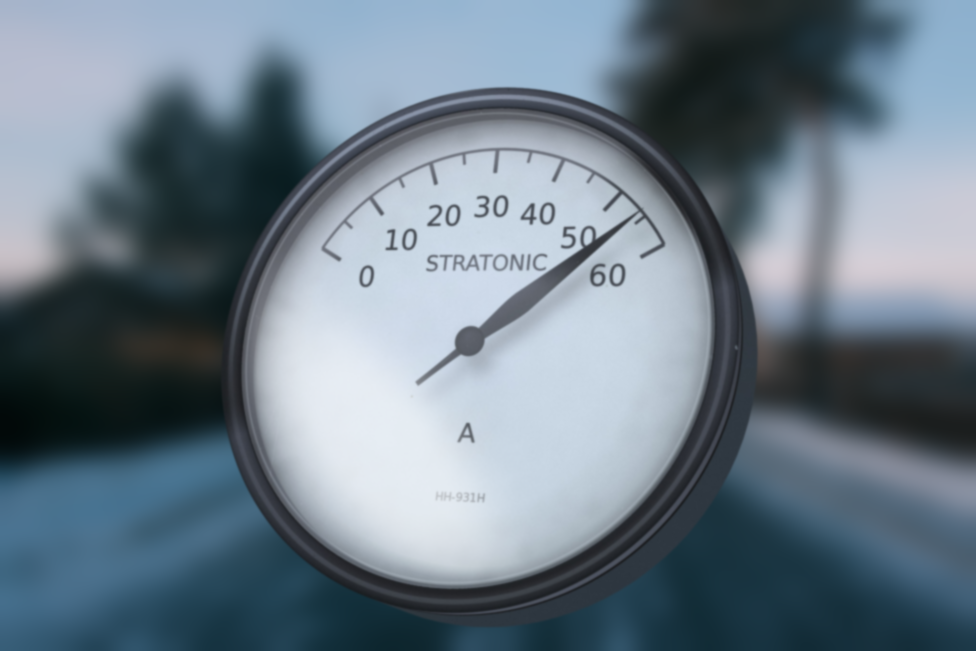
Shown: 55 (A)
